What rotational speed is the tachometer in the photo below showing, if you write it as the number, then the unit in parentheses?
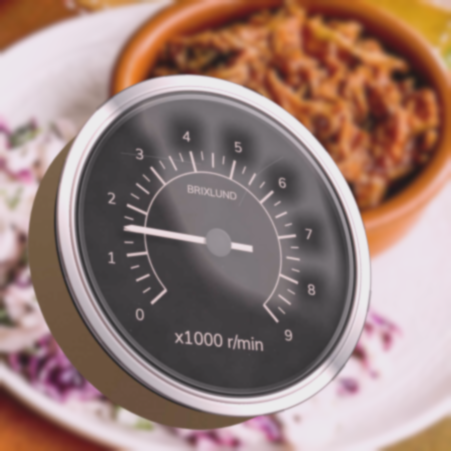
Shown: 1500 (rpm)
